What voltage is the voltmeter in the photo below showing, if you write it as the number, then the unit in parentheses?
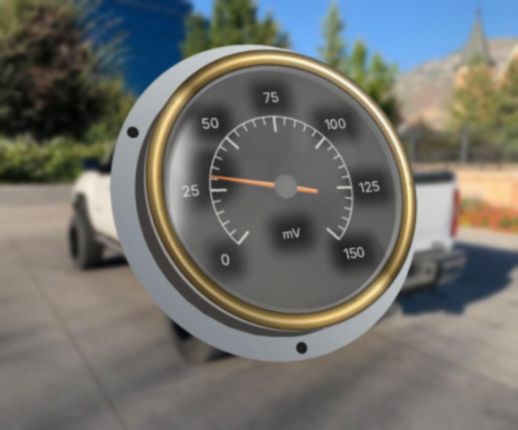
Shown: 30 (mV)
